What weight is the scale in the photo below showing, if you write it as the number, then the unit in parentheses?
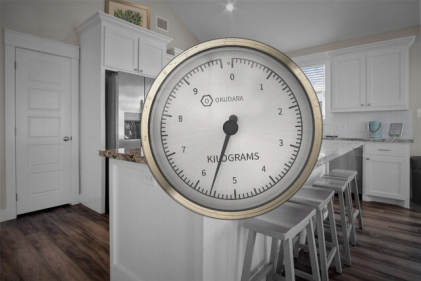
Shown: 5.6 (kg)
